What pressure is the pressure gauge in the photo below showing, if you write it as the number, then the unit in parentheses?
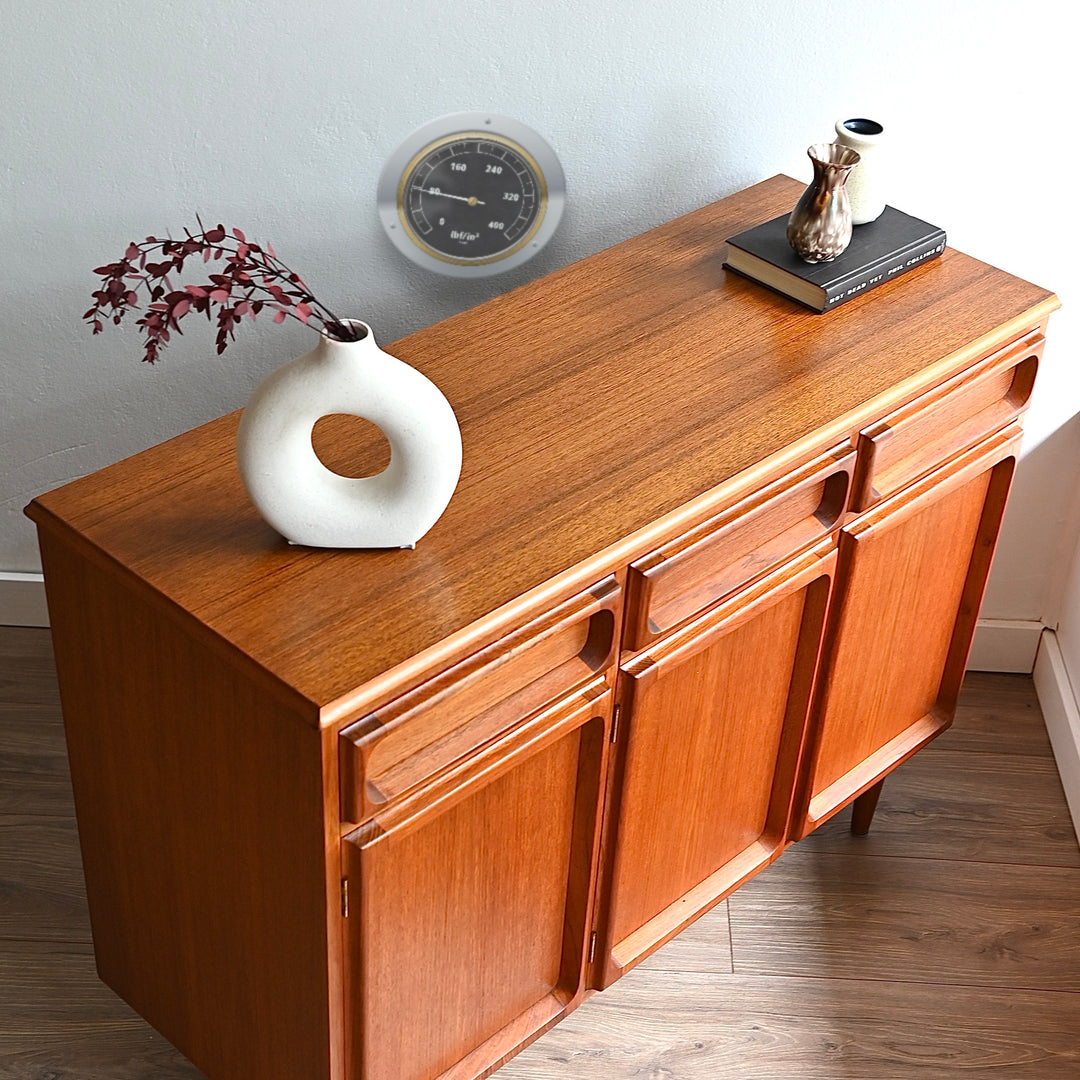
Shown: 80 (psi)
